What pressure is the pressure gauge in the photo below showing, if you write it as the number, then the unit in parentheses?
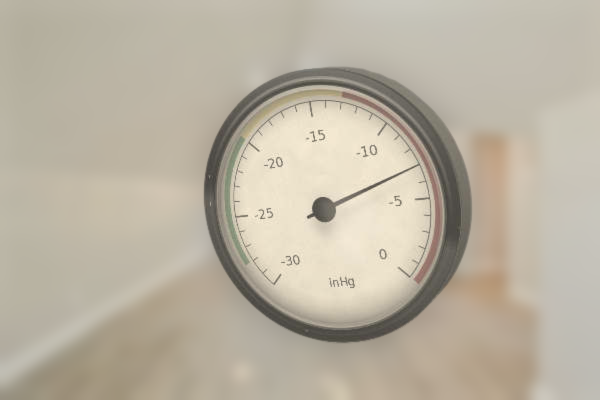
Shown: -7 (inHg)
